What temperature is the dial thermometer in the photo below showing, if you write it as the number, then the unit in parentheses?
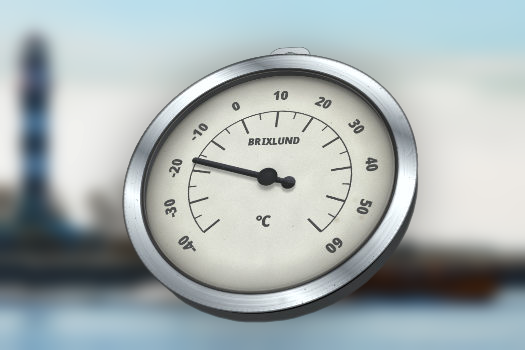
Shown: -17.5 (°C)
